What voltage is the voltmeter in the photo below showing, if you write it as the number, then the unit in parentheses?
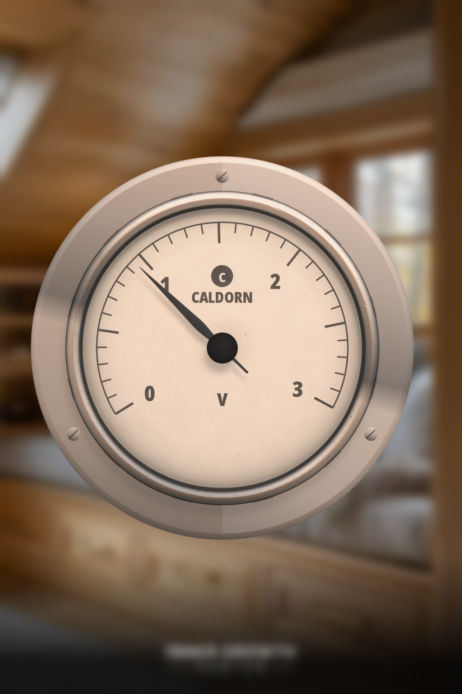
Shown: 0.95 (V)
